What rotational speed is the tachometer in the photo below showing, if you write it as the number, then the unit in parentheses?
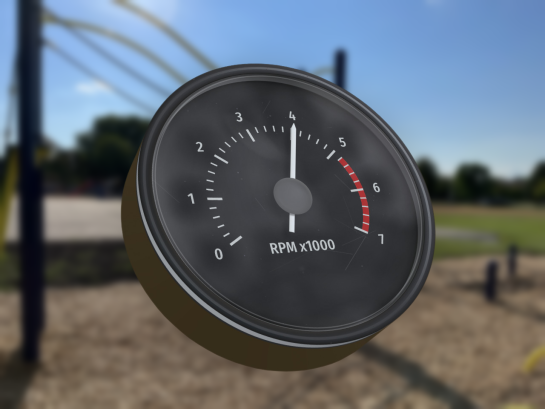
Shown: 4000 (rpm)
